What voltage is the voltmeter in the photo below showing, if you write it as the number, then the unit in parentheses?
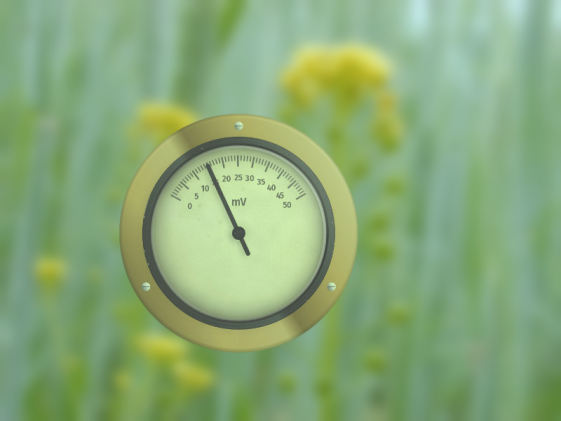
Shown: 15 (mV)
